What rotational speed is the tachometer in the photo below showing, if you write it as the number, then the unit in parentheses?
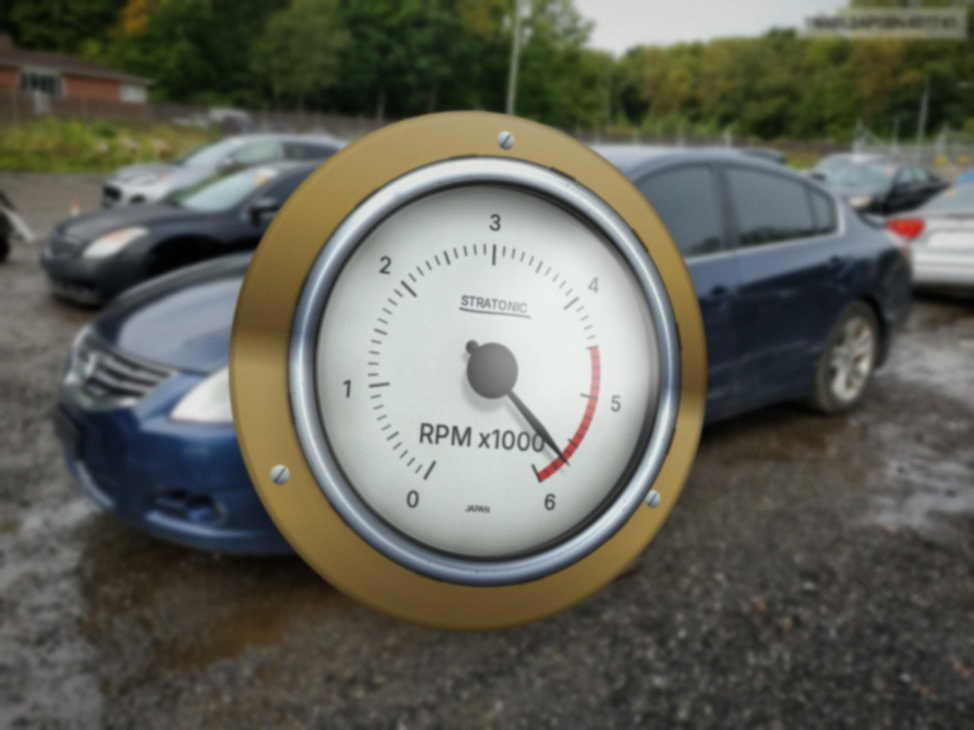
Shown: 5700 (rpm)
